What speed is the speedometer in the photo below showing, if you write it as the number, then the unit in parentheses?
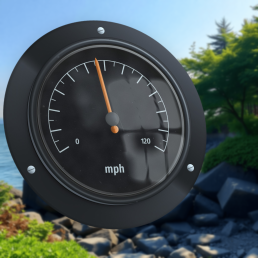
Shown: 55 (mph)
